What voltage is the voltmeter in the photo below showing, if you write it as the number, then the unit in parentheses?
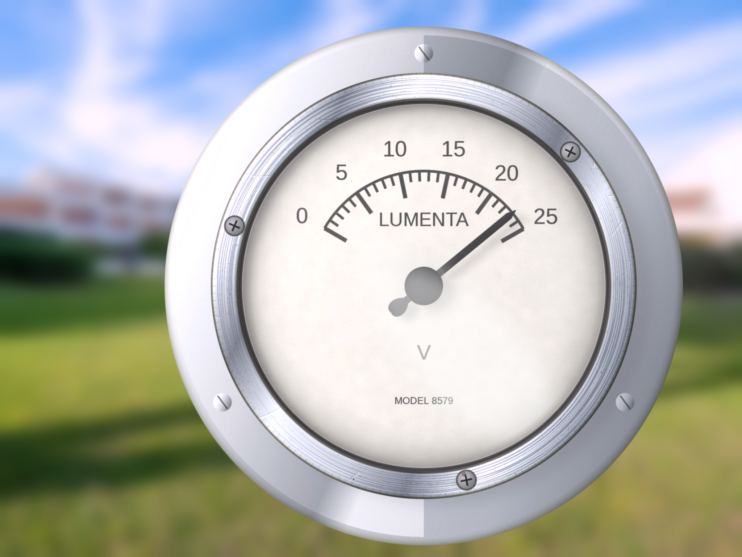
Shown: 23 (V)
